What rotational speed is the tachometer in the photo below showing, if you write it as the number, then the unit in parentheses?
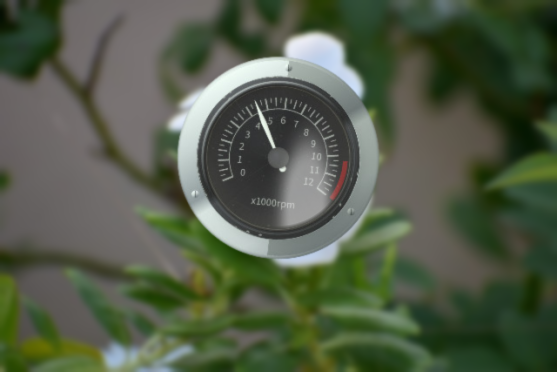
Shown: 4500 (rpm)
